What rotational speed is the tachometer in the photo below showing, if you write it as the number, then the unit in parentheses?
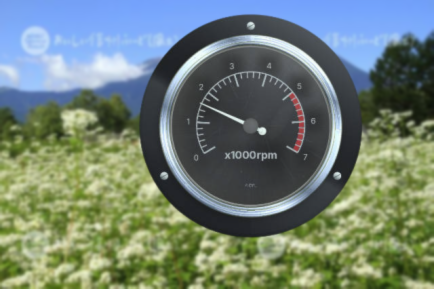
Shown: 1600 (rpm)
